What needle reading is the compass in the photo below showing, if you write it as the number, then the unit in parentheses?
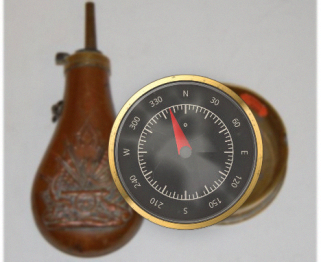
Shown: 340 (°)
